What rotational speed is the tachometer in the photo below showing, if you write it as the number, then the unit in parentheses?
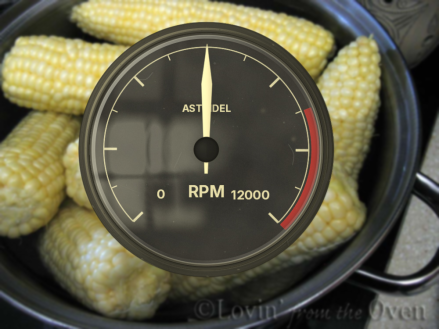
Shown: 6000 (rpm)
